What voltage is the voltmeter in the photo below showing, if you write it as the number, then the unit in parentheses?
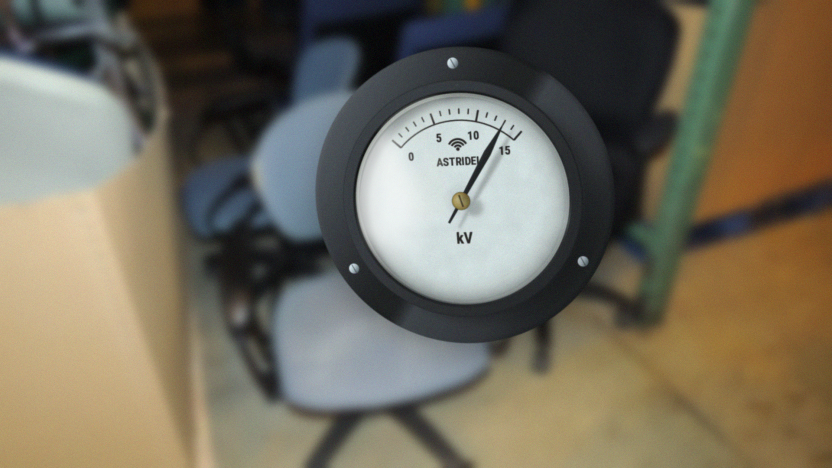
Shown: 13 (kV)
